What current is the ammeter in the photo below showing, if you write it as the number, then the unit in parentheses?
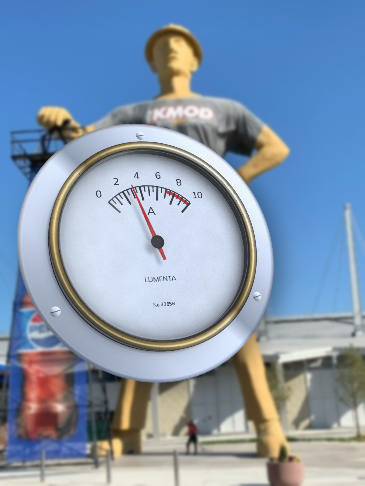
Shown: 3 (A)
